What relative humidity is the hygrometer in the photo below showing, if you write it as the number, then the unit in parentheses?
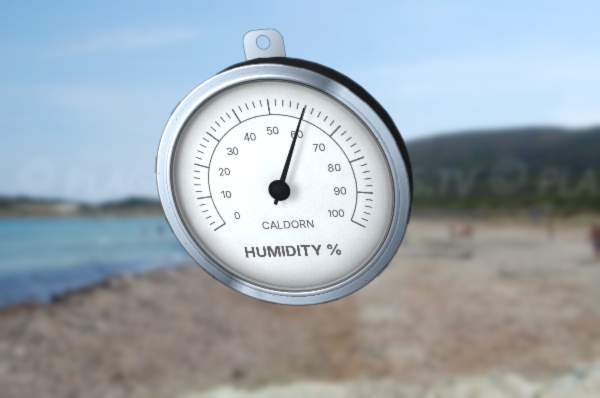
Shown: 60 (%)
